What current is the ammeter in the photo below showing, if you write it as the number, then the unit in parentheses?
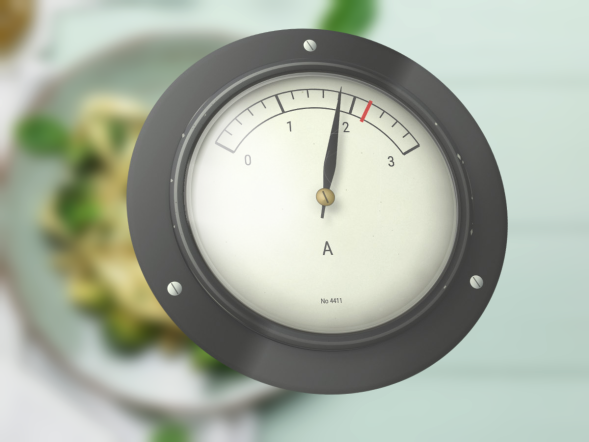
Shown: 1.8 (A)
